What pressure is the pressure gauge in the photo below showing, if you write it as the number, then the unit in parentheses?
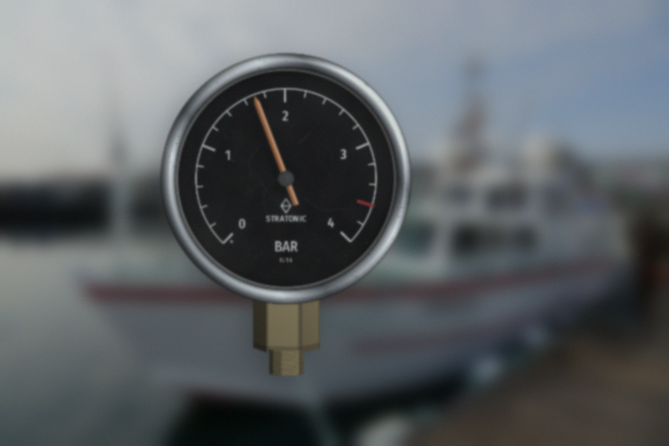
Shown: 1.7 (bar)
